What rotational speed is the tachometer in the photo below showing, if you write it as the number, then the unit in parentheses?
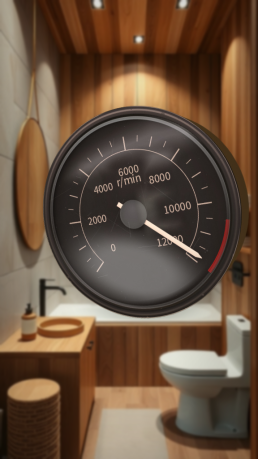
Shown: 11750 (rpm)
